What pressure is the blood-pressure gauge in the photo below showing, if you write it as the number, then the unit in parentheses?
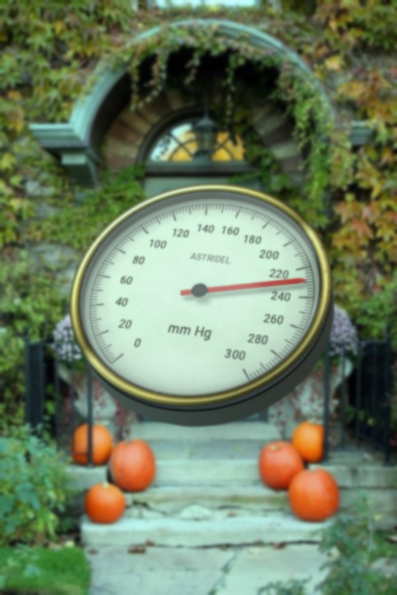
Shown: 230 (mmHg)
